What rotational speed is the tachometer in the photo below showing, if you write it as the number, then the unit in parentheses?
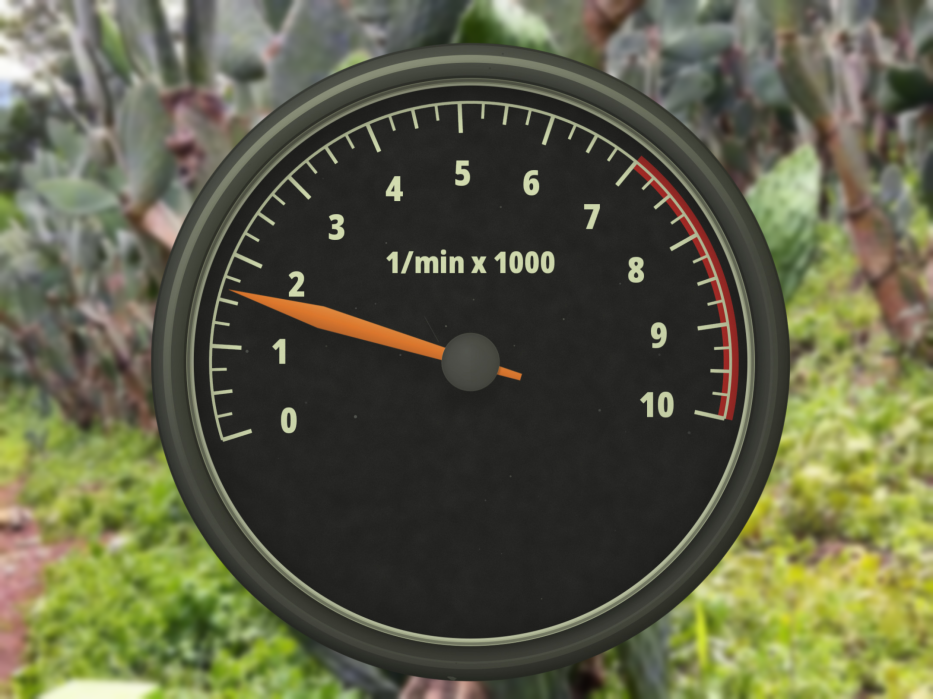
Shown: 1625 (rpm)
